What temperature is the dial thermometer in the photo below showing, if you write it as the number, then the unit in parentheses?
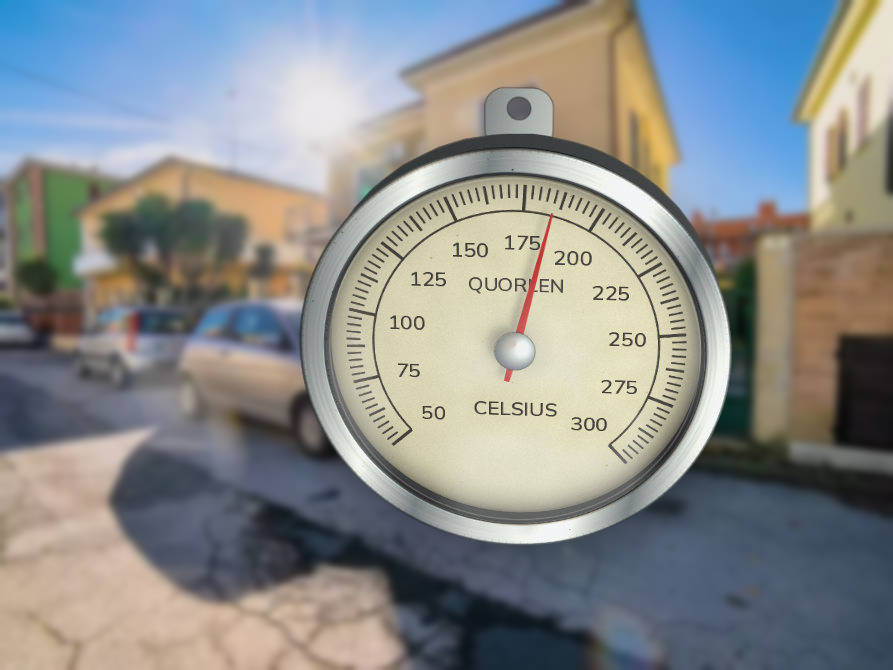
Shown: 185 (°C)
